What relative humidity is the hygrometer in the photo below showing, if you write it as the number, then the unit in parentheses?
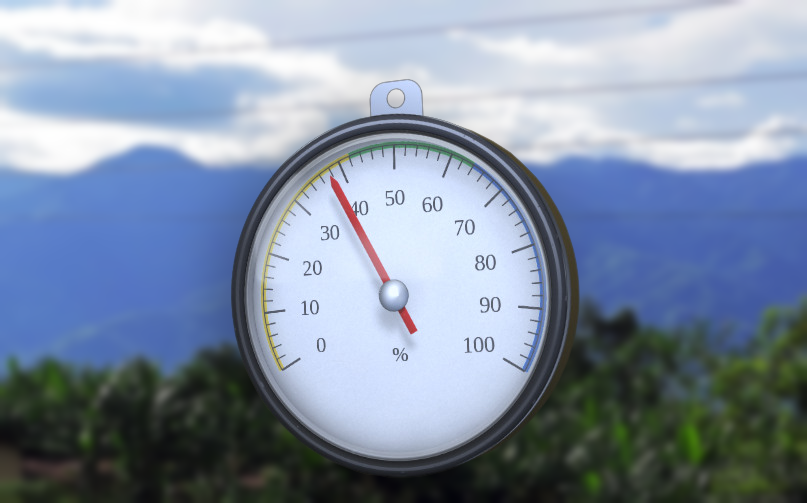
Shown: 38 (%)
